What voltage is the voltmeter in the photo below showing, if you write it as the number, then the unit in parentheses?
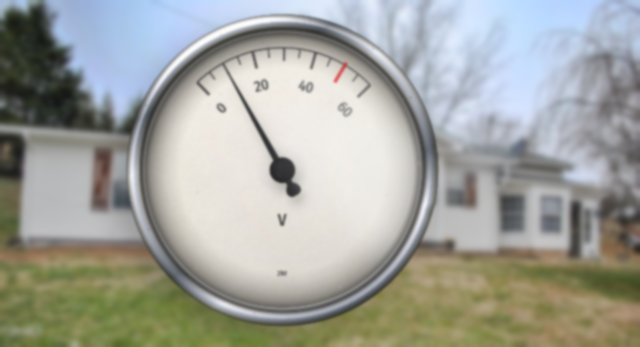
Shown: 10 (V)
